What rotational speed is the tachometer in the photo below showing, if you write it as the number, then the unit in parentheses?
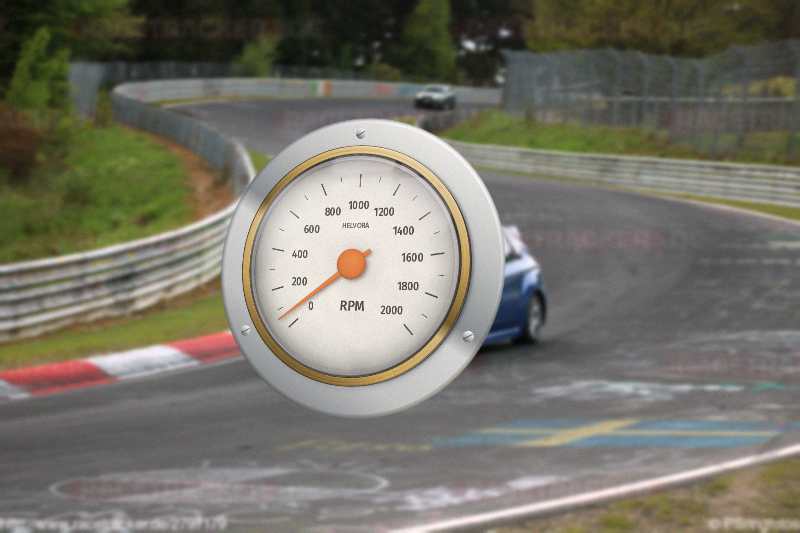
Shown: 50 (rpm)
